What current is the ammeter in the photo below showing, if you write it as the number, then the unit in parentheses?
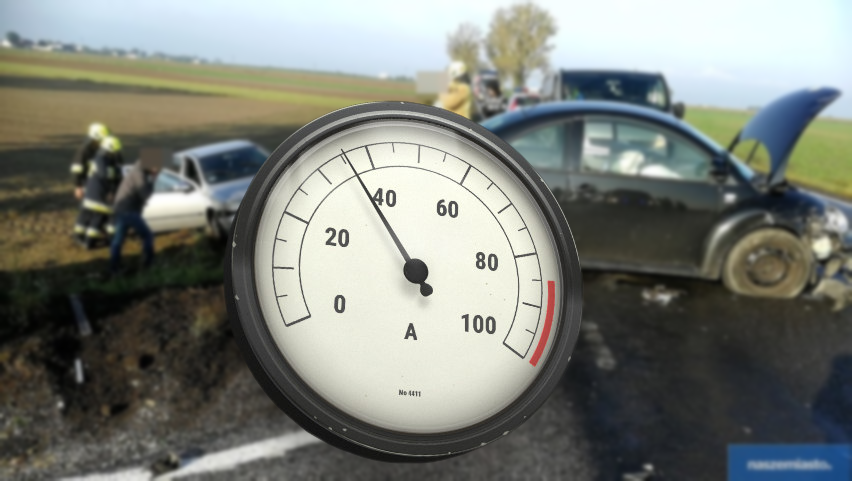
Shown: 35 (A)
